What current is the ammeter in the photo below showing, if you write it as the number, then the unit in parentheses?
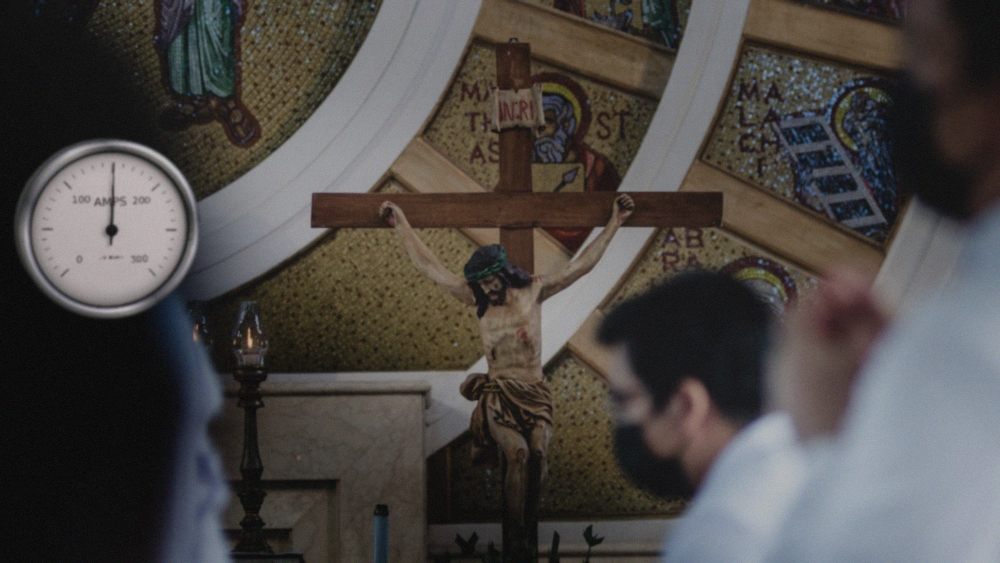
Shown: 150 (A)
